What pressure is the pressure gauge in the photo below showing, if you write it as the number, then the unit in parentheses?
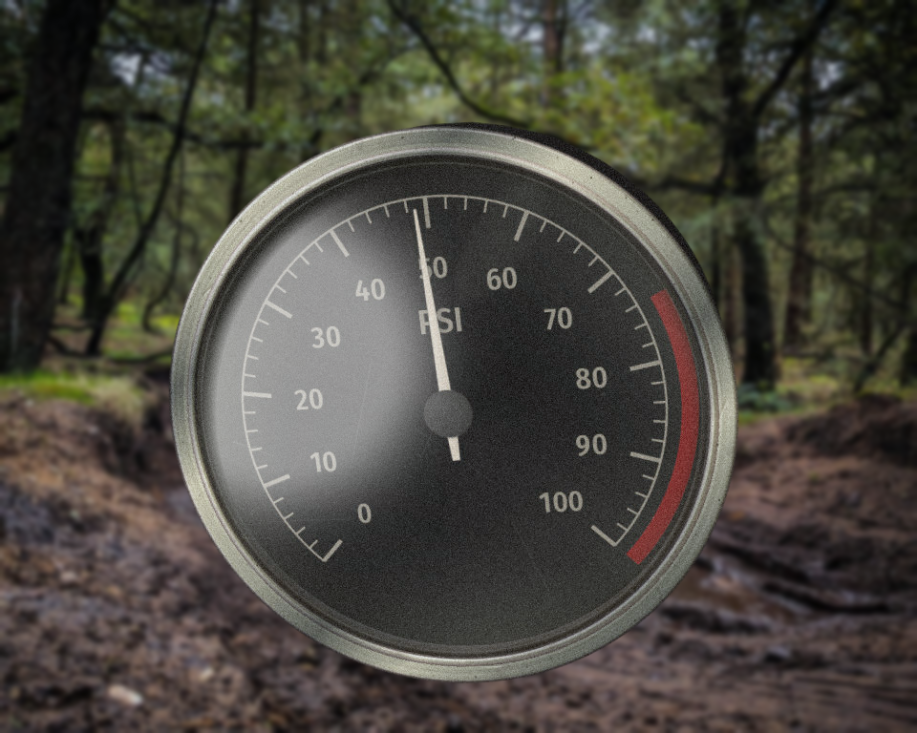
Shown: 49 (psi)
